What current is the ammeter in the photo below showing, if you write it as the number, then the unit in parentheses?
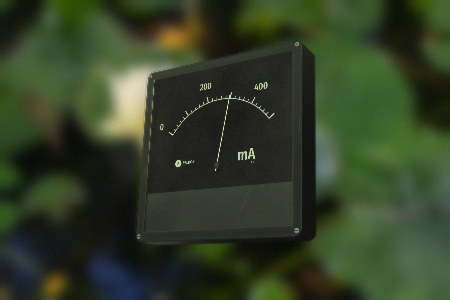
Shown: 300 (mA)
